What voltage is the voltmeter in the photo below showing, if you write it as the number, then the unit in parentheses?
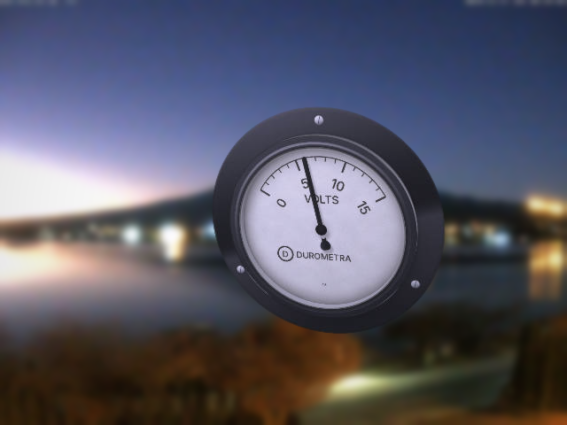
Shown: 6 (V)
